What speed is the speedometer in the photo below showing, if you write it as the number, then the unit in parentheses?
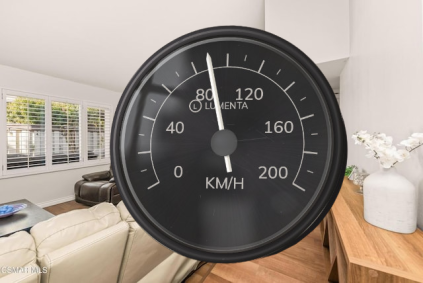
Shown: 90 (km/h)
